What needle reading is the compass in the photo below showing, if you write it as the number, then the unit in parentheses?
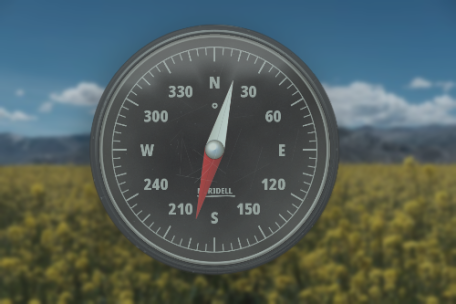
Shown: 195 (°)
